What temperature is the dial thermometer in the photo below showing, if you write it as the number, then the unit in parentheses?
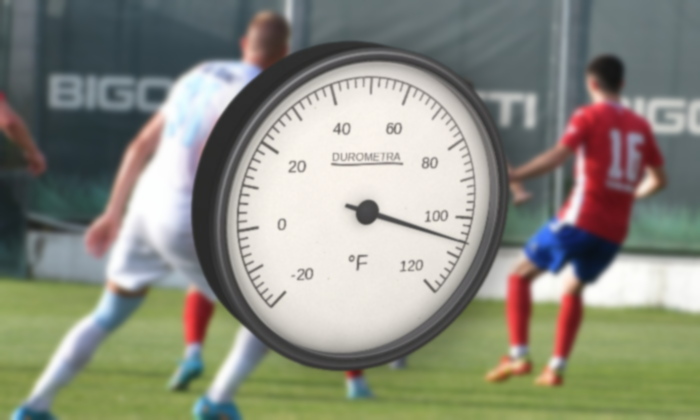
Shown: 106 (°F)
